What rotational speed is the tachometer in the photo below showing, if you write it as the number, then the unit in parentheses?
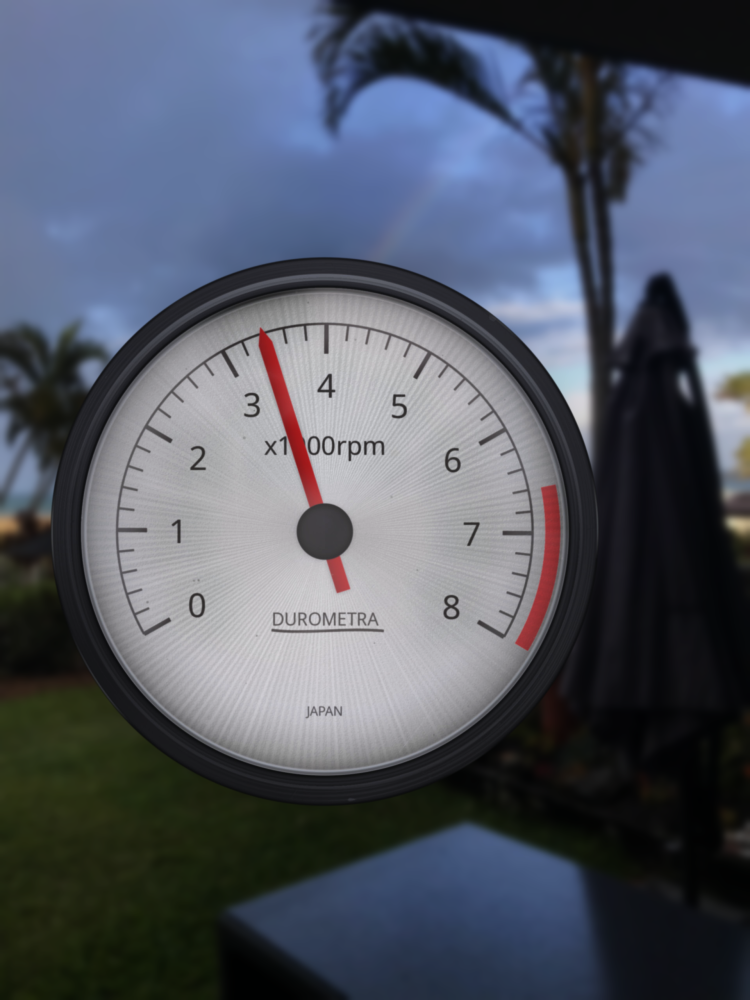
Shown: 3400 (rpm)
